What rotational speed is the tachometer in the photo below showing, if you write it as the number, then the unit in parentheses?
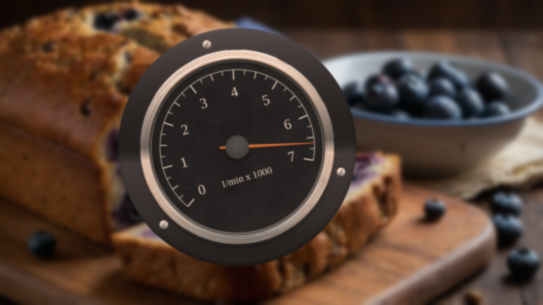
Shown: 6625 (rpm)
